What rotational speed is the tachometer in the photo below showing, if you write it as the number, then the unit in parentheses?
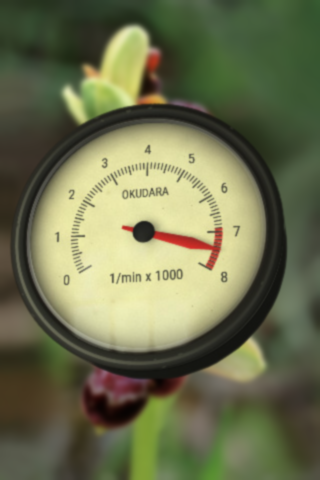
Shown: 7500 (rpm)
